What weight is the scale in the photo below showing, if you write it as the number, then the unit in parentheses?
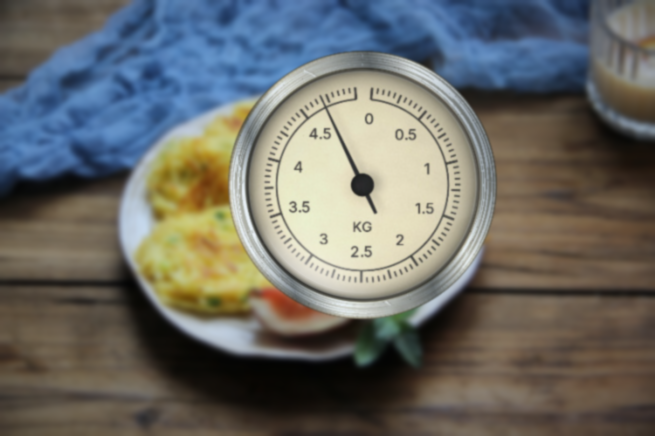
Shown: 4.7 (kg)
